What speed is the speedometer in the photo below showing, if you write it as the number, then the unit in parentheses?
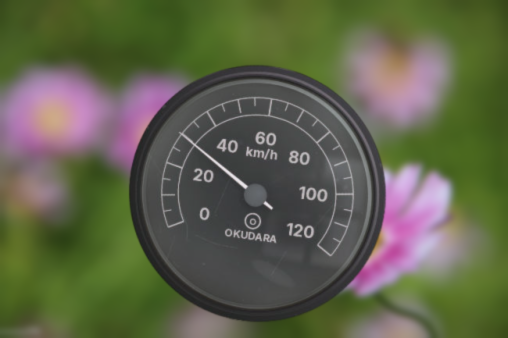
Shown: 30 (km/h)
